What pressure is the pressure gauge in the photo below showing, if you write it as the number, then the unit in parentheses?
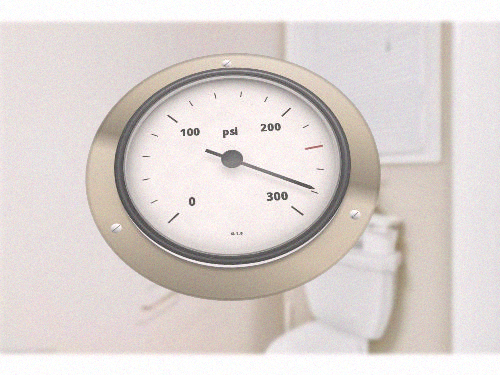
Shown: 280 (psi)
